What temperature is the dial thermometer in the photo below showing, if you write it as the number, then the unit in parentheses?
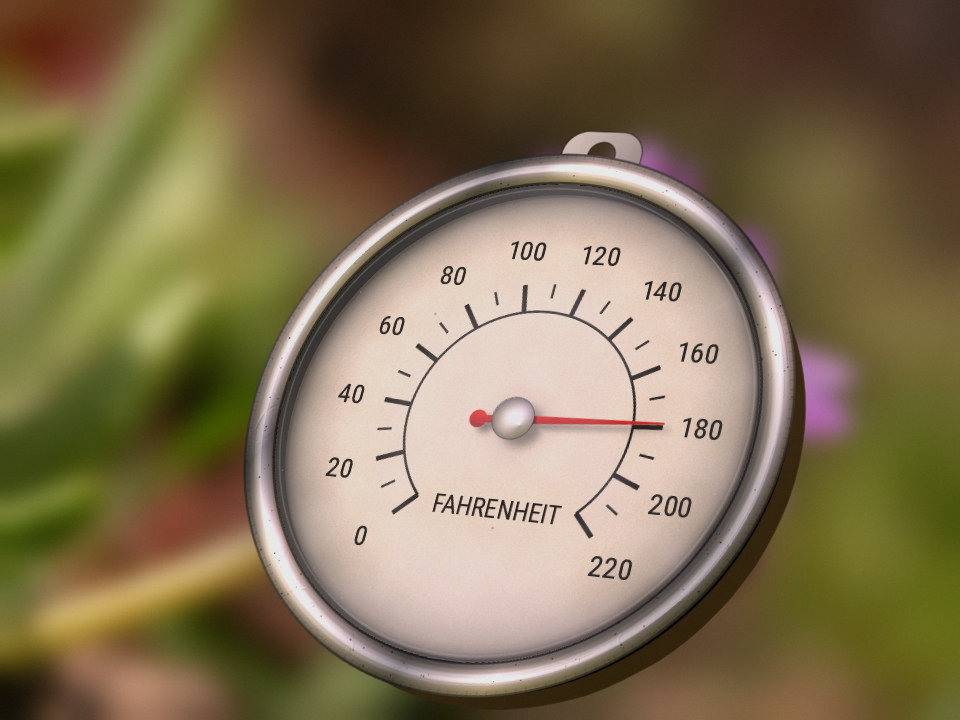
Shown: 180 (°F)
